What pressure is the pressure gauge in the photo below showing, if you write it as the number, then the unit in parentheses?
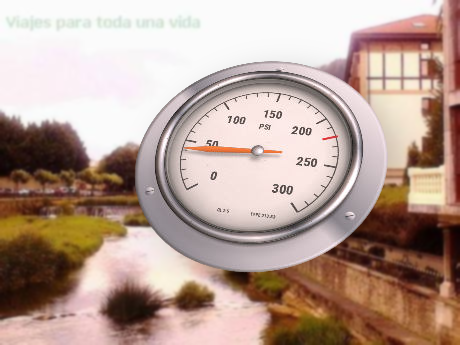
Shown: 40 (psi)
